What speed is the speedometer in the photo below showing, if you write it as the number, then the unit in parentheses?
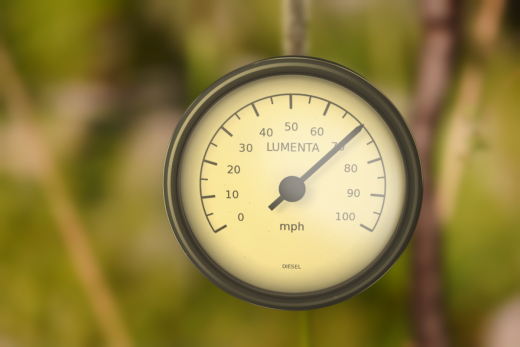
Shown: 70 (mph)
